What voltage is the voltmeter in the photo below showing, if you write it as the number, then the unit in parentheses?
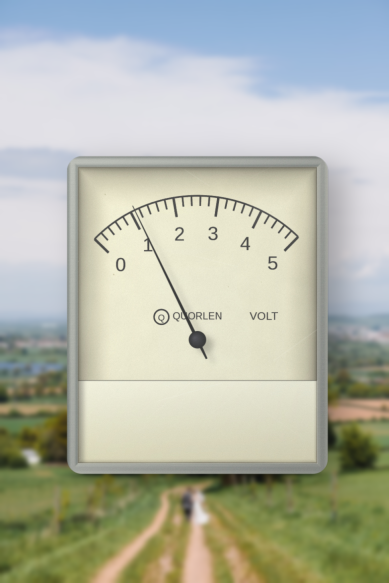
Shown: 1.1 (V)
